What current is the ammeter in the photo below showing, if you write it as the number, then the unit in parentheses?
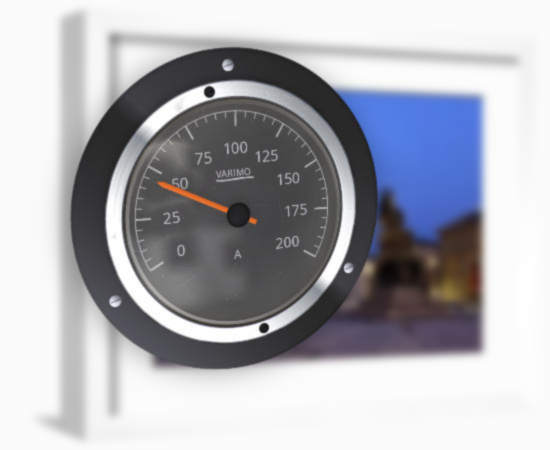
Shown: 45 (A)
